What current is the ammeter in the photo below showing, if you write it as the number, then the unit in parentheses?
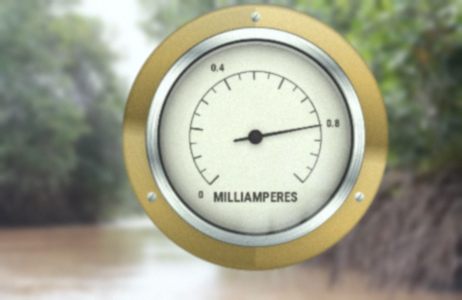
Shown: 0.8 (mA)
